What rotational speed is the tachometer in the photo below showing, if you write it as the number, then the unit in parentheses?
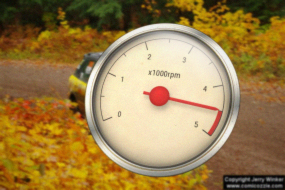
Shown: 4500 (rpm)
